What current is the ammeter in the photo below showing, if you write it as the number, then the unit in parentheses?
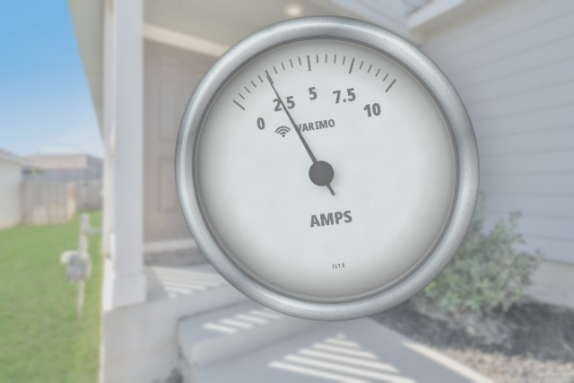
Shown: 2.5 (A)
